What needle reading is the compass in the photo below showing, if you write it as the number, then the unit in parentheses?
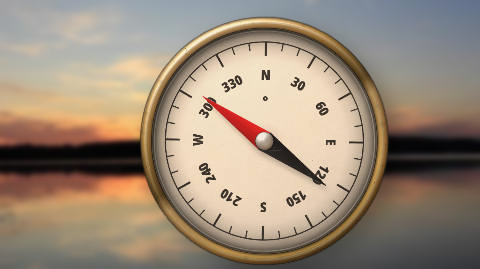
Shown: 305 (°)
